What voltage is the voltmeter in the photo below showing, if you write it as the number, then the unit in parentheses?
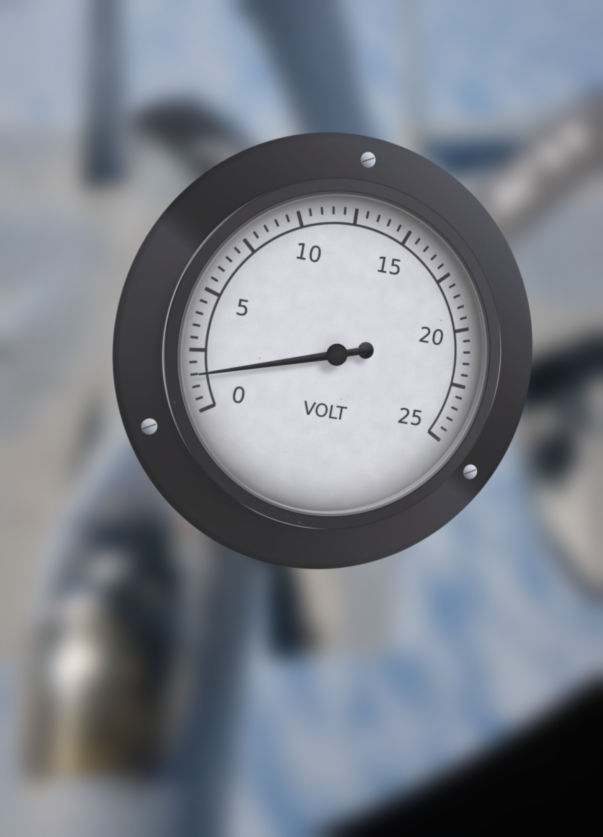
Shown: 1.5 (V)
